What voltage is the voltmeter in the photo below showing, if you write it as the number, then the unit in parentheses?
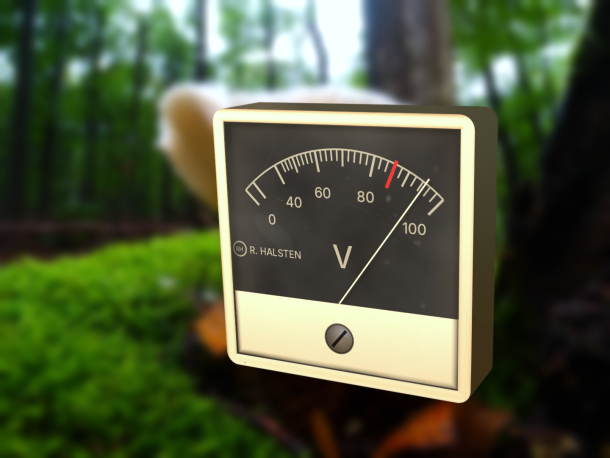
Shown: 95 (V)
